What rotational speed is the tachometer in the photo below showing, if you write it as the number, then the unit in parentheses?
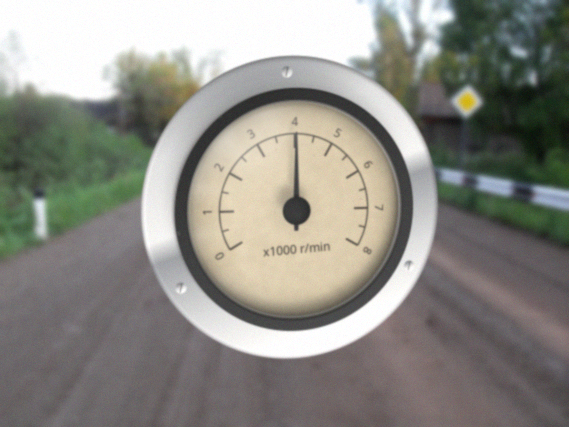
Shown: 4000 (rpm)
